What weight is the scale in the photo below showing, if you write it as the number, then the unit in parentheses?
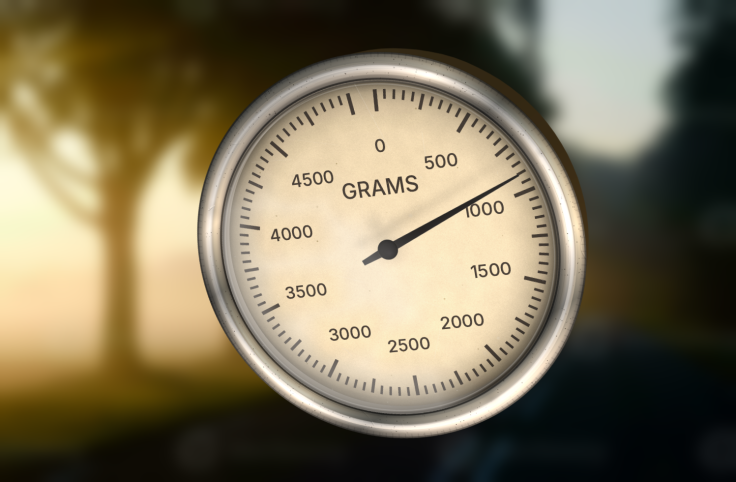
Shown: 900 (g)
